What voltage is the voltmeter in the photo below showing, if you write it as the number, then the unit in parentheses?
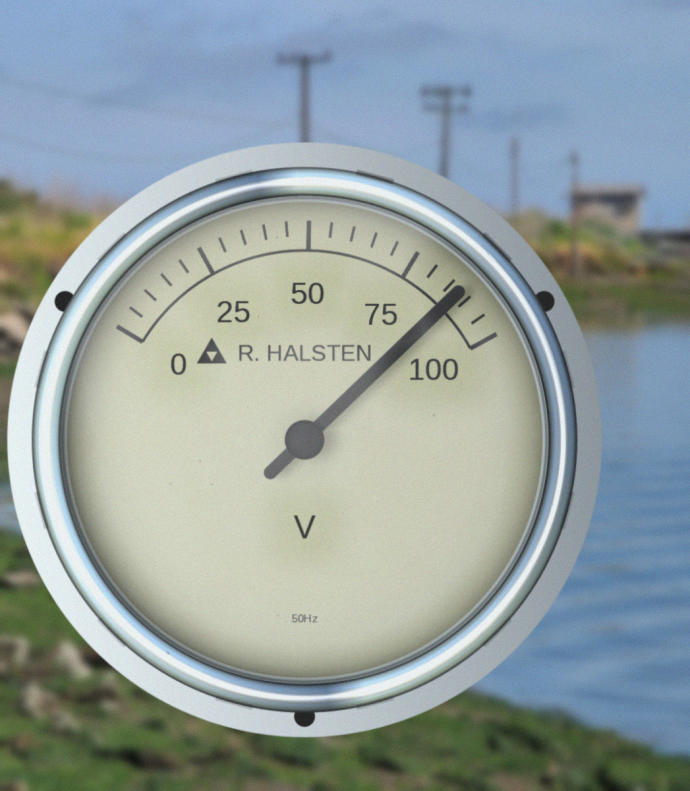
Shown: 87.5 (V)
